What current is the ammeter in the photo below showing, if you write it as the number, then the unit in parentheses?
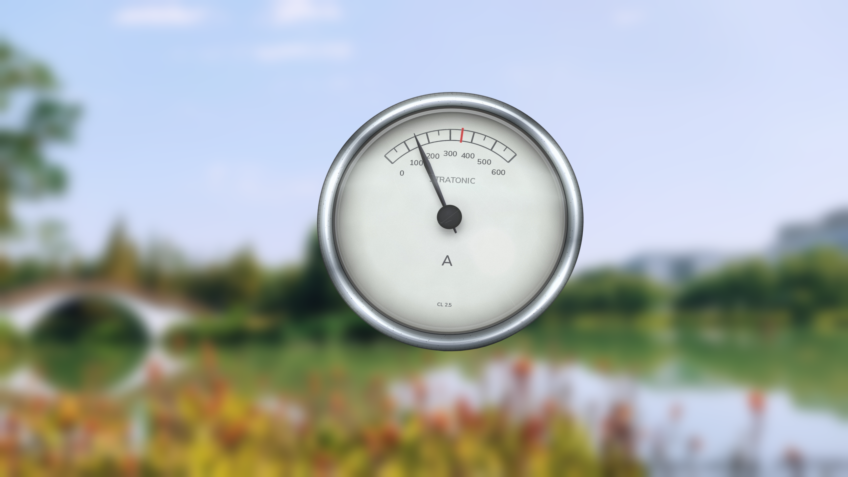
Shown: 150 (A)
